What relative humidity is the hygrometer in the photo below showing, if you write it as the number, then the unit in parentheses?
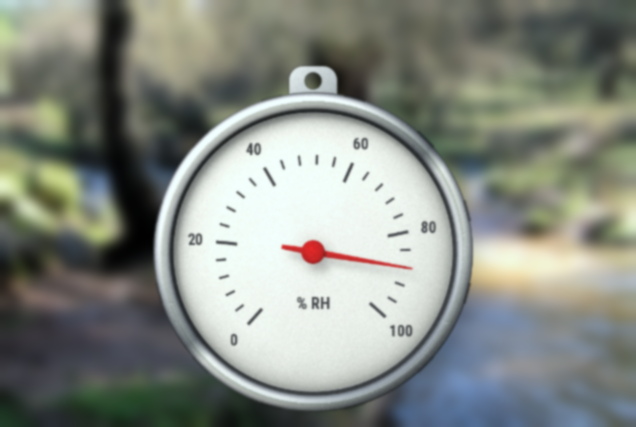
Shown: 88 (%)
